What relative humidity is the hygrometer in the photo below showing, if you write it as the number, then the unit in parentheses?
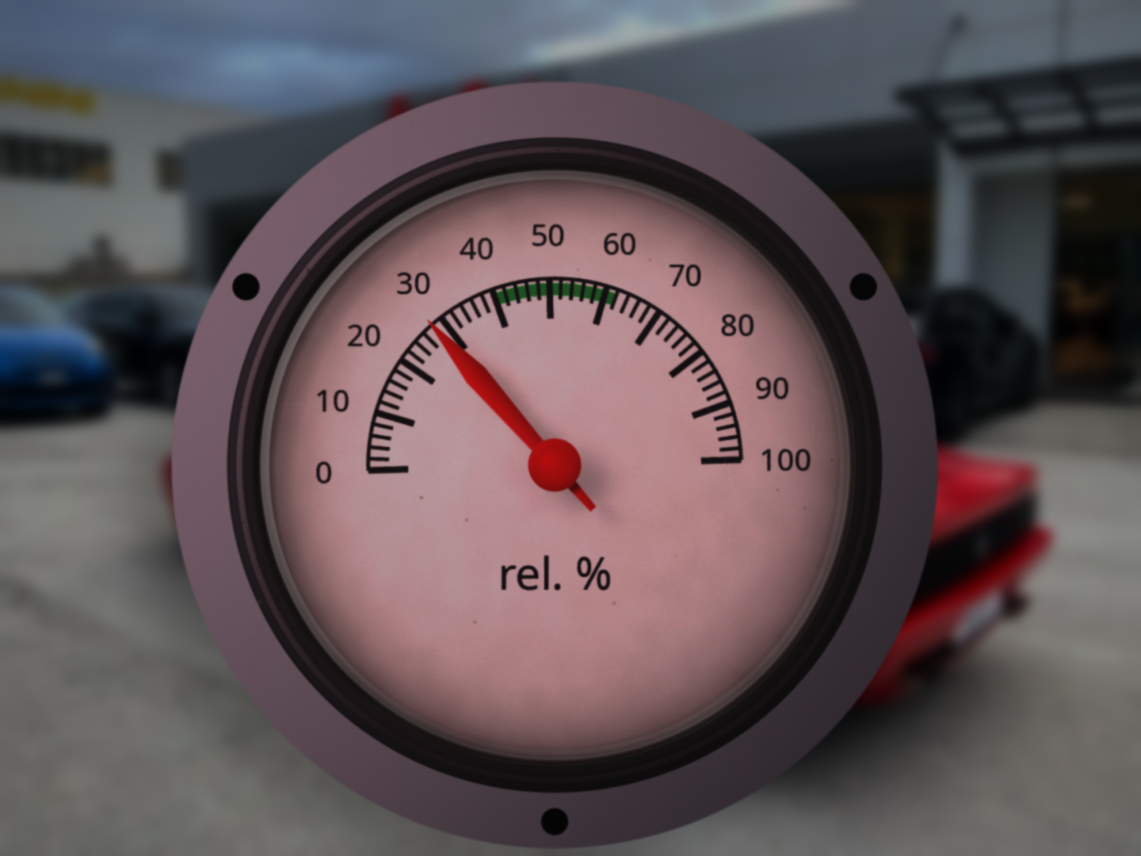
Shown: 28 (%)
